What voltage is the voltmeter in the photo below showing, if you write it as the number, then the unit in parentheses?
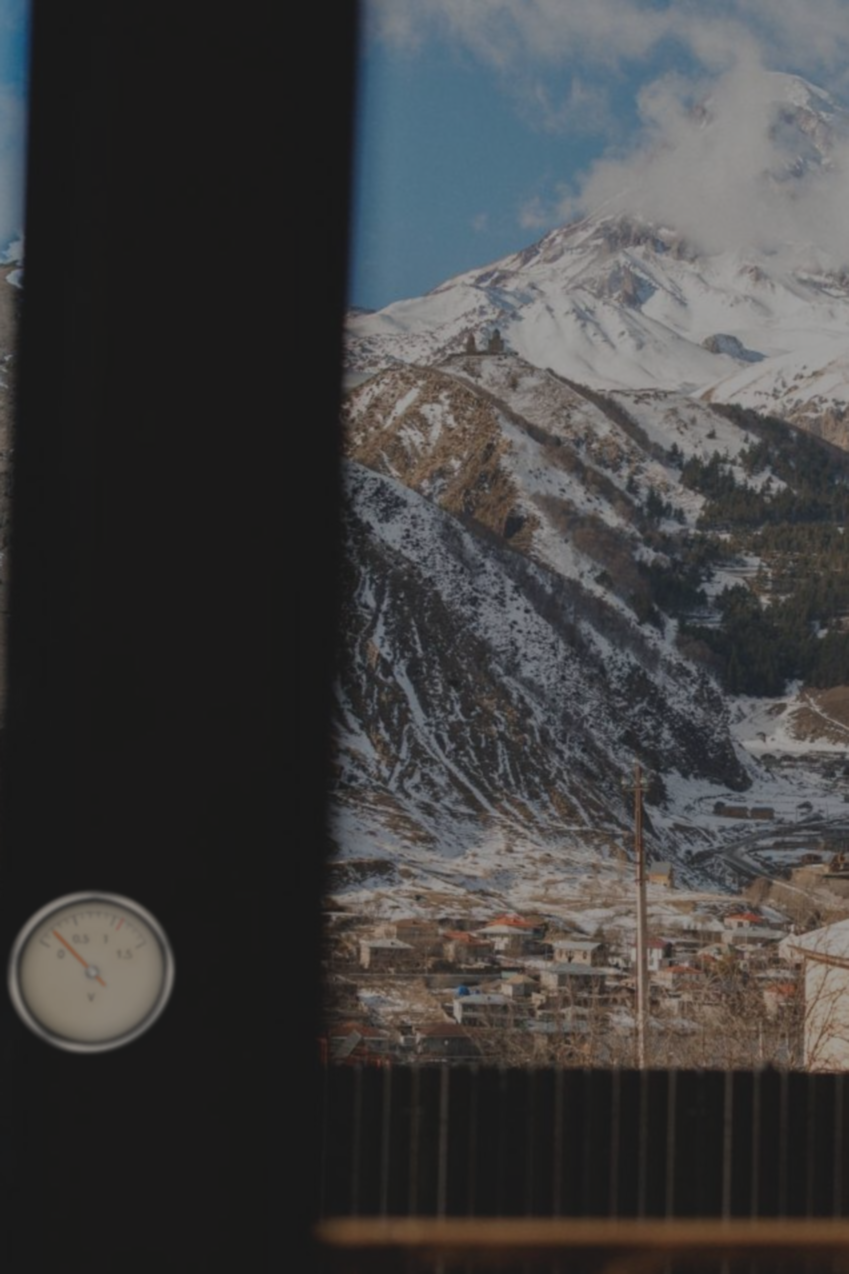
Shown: 0.2 (V)
